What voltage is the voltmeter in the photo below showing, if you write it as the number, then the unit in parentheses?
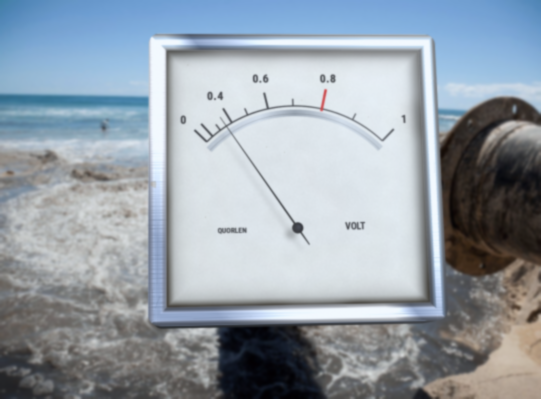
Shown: 0.35 (V)
